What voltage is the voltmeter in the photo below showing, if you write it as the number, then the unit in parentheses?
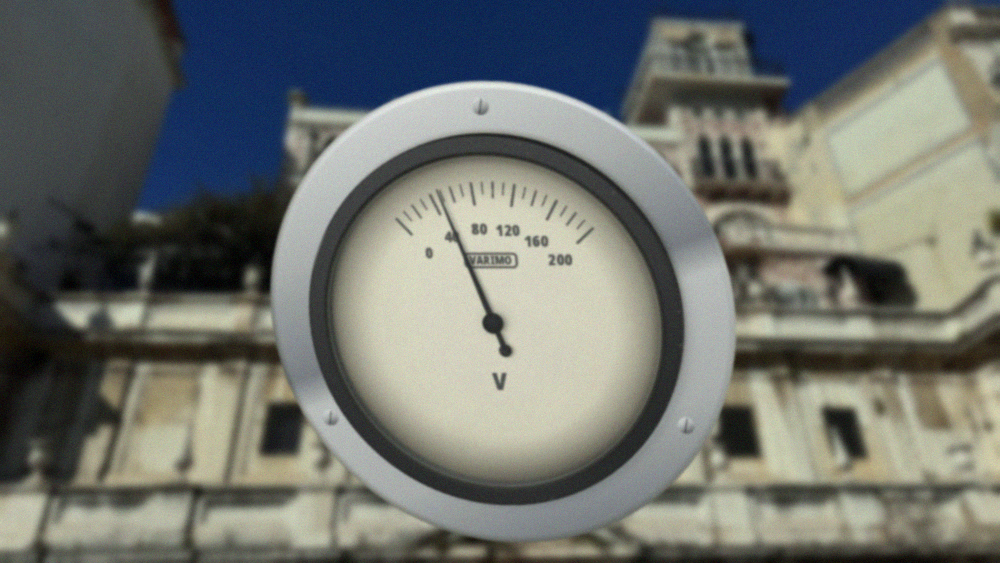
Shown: 50 (V)
